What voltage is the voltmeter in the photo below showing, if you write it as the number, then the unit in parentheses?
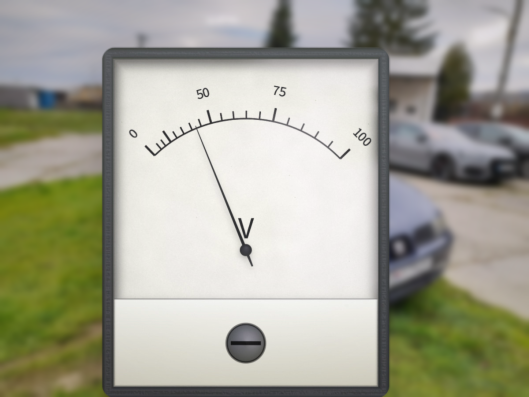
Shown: 42.5 (V)
